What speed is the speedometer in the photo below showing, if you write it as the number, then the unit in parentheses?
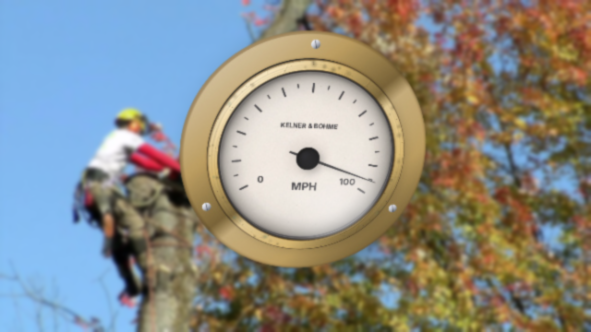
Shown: 95 (mph)
